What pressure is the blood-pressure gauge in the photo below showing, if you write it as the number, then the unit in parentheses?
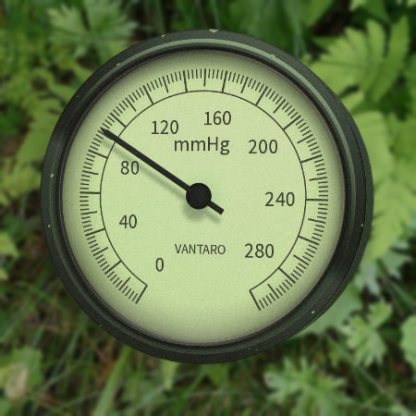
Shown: 92 (mmHg)
